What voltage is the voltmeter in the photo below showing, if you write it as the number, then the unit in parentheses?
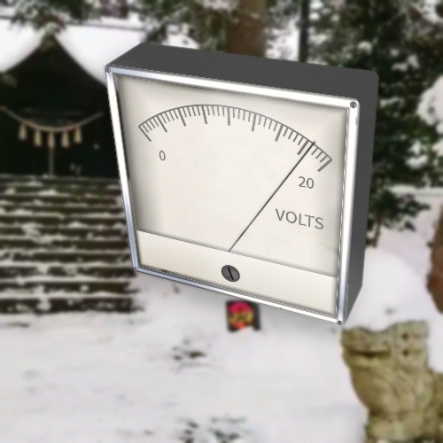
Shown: 18 (V)
